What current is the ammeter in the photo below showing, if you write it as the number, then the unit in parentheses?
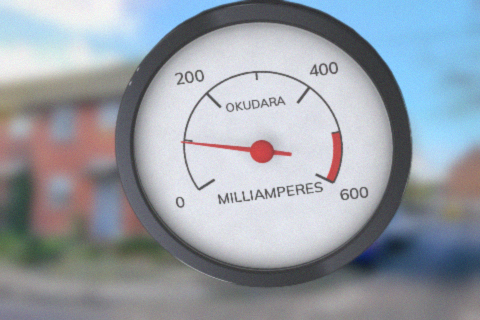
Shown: 100 (mA)
